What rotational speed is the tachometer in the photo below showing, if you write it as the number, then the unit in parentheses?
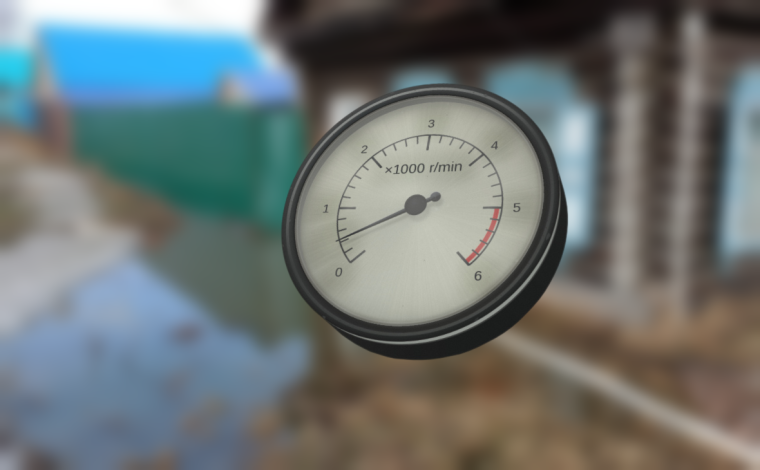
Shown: 400 (rpm)
